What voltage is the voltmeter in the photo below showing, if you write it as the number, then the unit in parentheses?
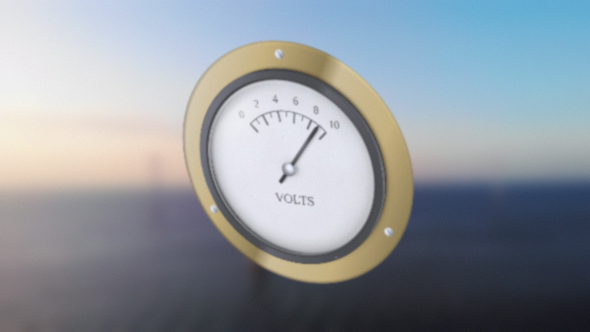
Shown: 9 (V)
